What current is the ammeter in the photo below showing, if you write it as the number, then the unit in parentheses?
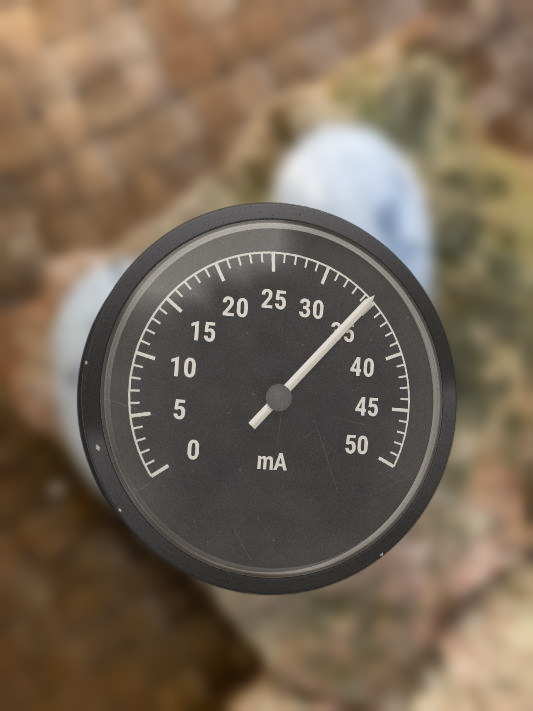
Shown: 34.5 (mA)
